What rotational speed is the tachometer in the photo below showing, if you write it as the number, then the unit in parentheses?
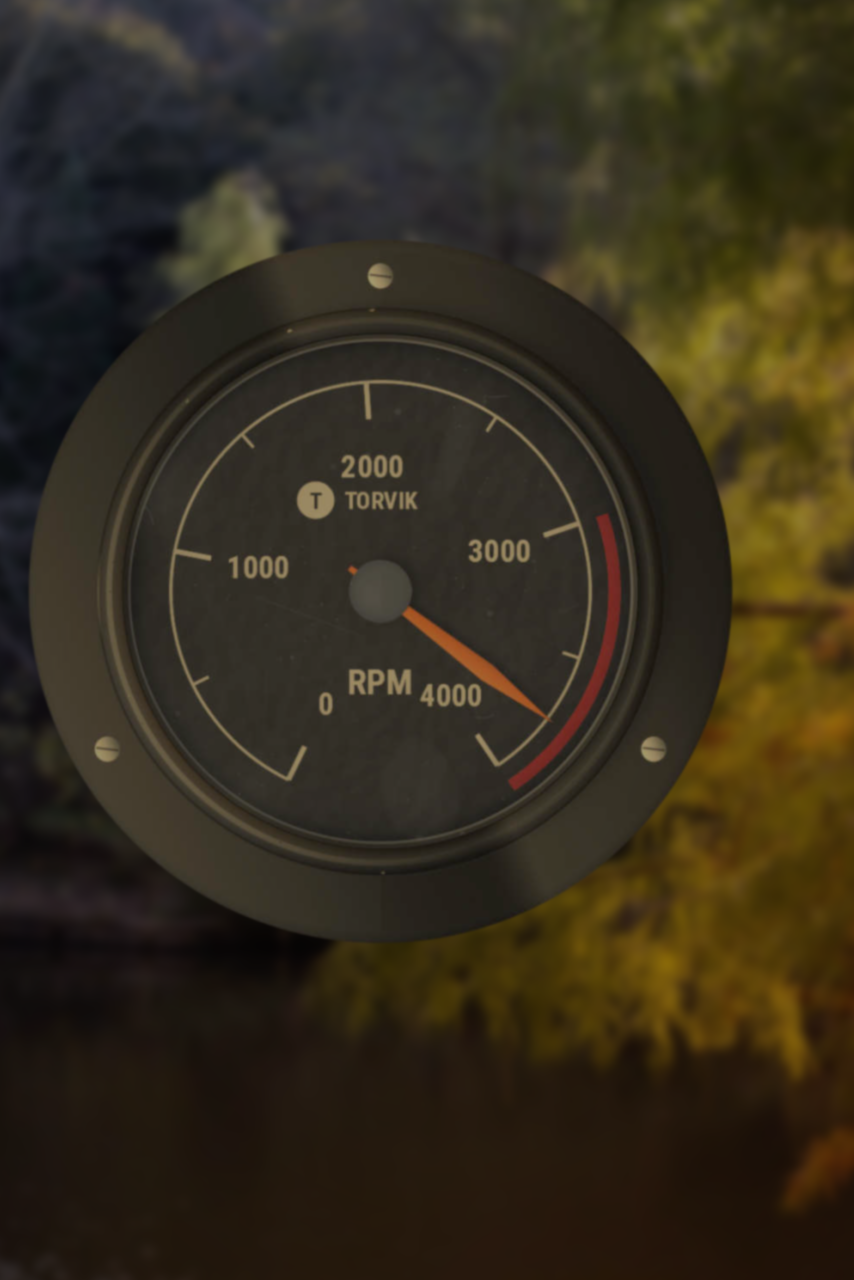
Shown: 3750 (rpm)
